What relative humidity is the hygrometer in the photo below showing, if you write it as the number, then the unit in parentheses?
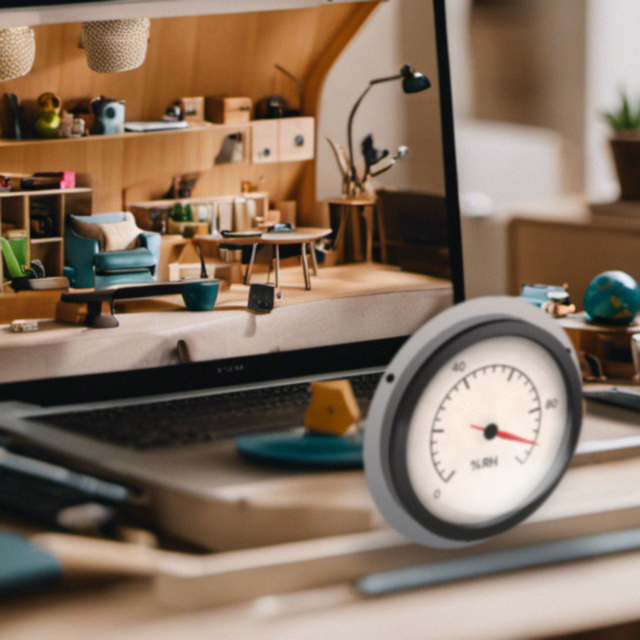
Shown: 92 (%)
